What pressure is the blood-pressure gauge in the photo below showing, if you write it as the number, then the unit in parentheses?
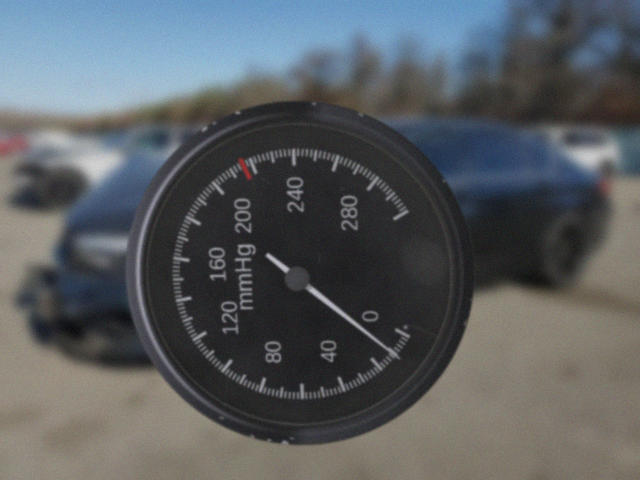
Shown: 10 (mmHg)
